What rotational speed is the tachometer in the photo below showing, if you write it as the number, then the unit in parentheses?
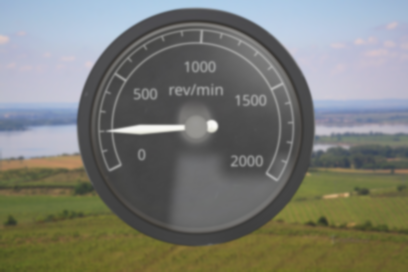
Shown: 200 (rpm)
